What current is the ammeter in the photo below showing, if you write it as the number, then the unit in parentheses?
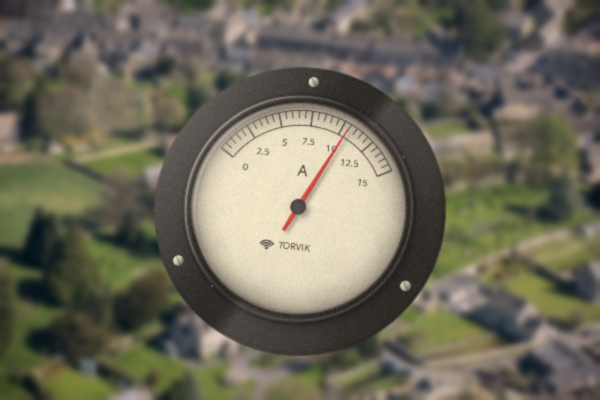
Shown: 10.5 (A)
